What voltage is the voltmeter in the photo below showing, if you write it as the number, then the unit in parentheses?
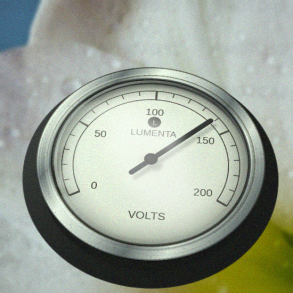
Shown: 140 (V)
